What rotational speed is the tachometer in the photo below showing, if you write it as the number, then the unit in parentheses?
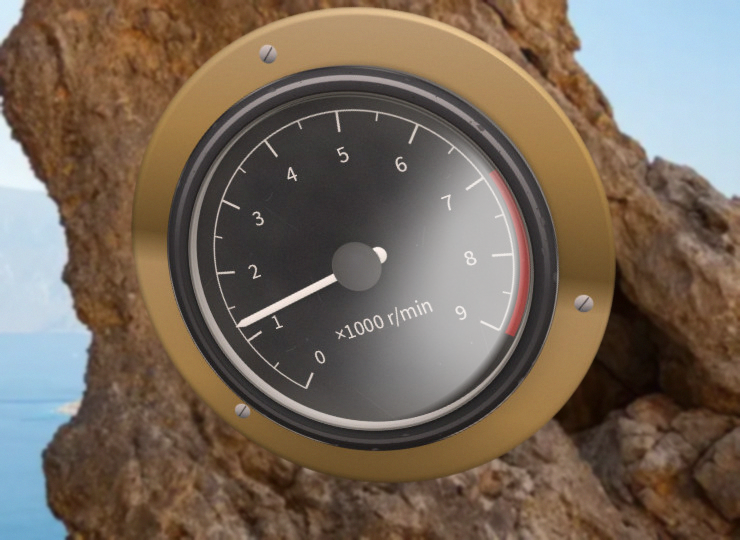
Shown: 1250 (rpm)
